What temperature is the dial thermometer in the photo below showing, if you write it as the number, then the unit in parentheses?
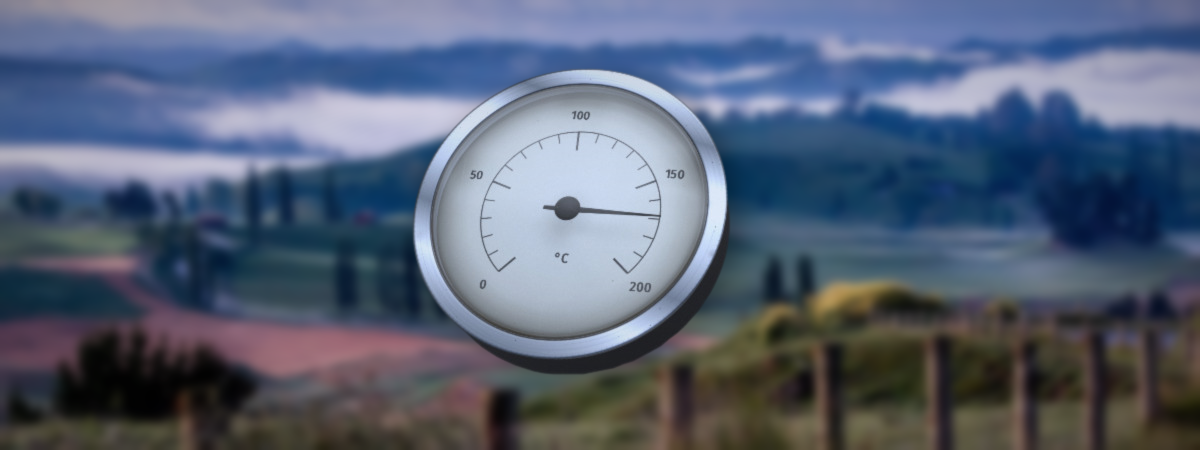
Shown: 170 (°C)
